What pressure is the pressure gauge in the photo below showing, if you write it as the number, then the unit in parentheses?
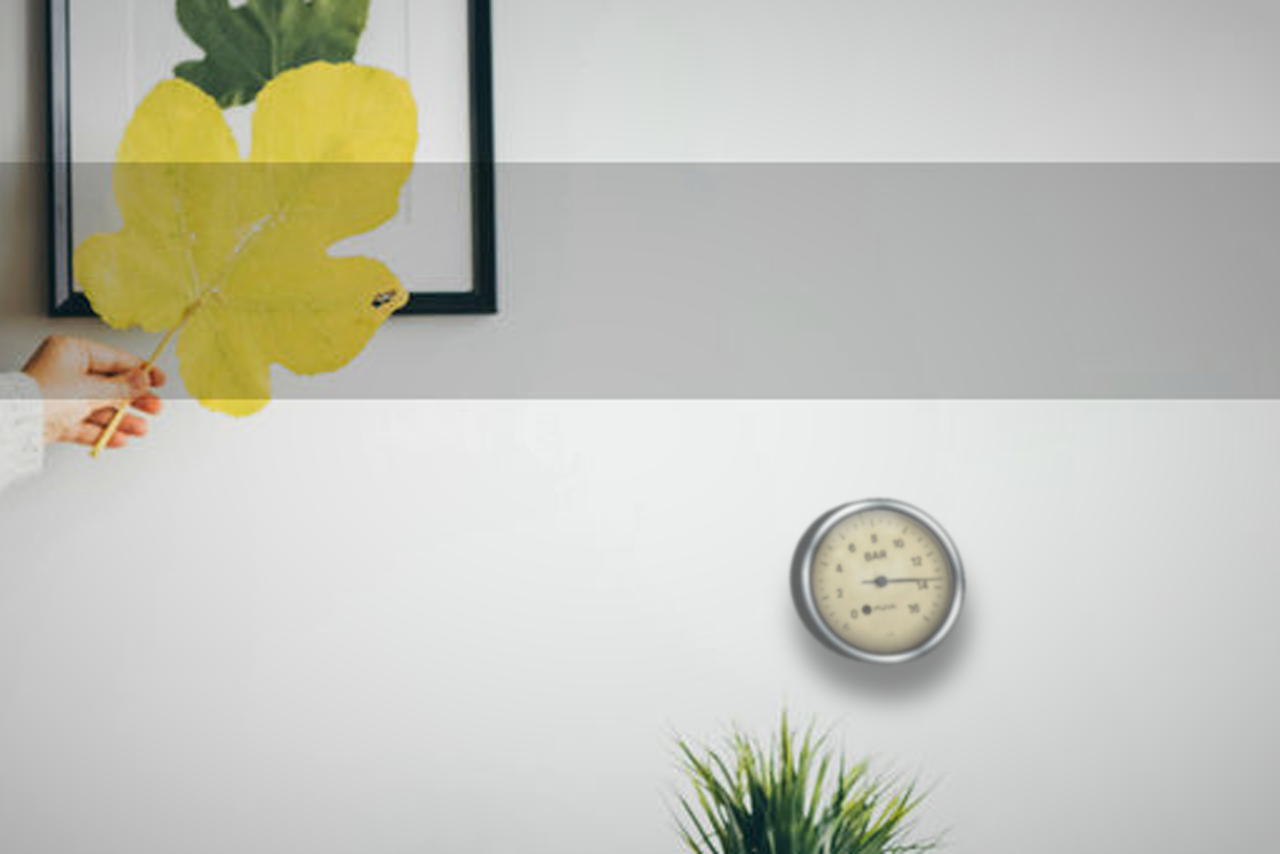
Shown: 13.5 (bar)
